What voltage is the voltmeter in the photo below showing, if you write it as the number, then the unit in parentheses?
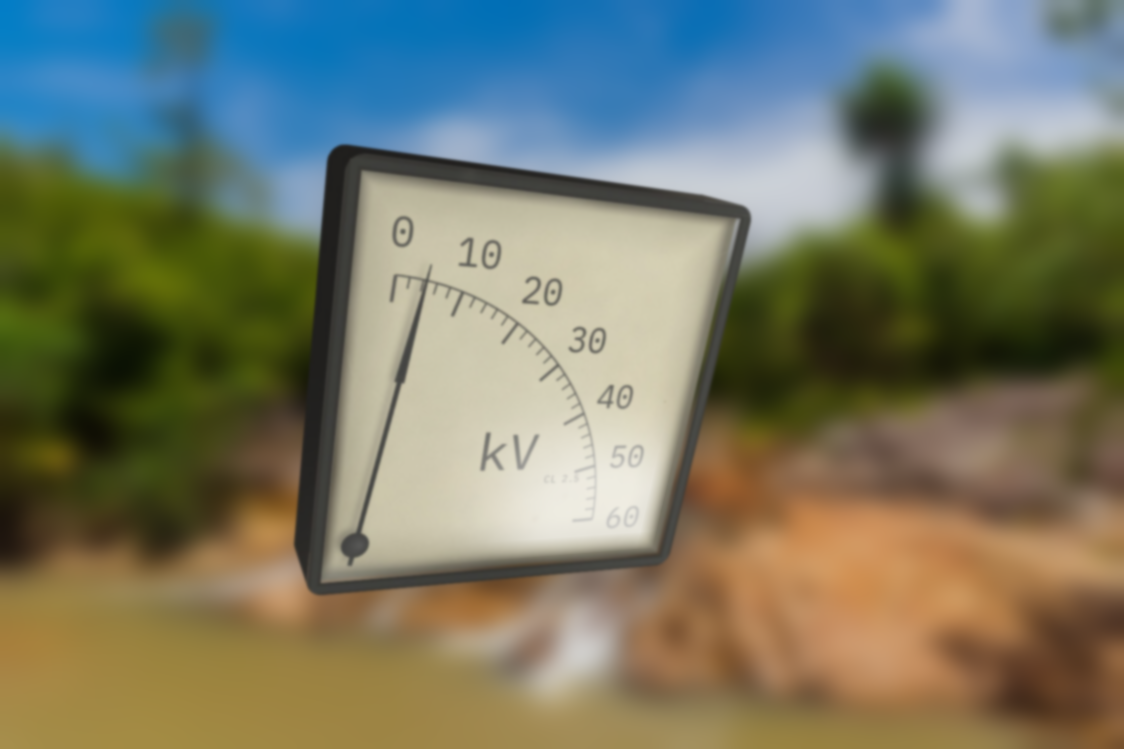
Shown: 4 (kV)
